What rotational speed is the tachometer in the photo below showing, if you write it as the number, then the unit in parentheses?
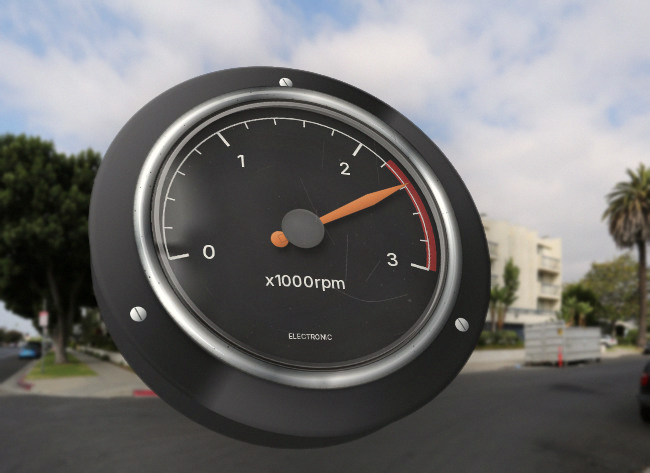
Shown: 2400 (rpm)
